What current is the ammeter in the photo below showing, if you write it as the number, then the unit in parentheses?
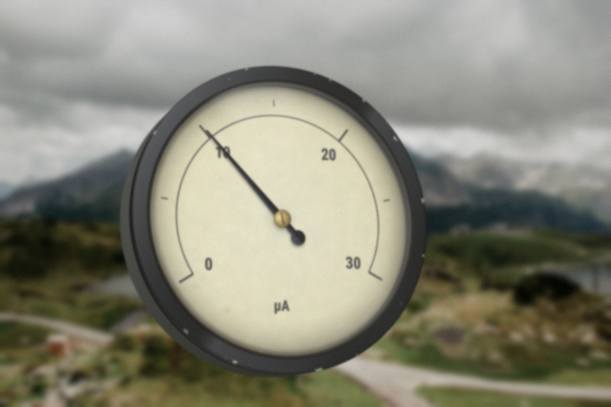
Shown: 10 (µA)
